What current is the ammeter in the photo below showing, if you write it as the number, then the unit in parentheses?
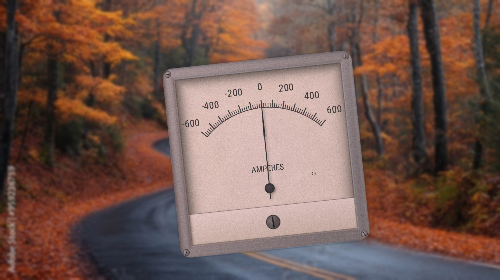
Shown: 0 (A)
